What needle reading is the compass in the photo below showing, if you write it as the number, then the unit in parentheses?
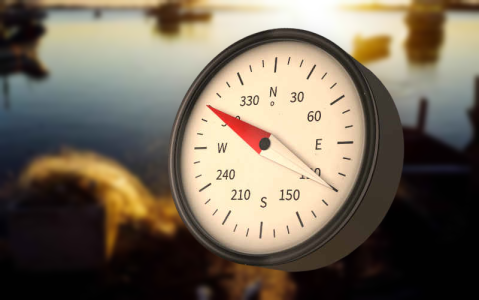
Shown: 300 (°)
